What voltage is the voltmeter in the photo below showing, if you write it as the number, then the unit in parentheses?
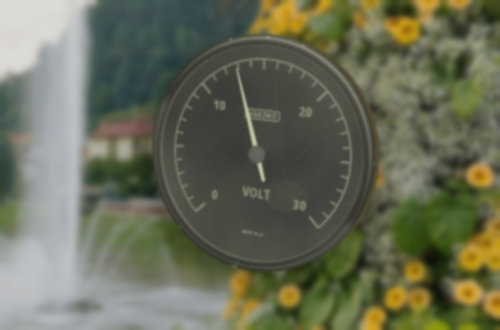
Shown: 13 (V)
